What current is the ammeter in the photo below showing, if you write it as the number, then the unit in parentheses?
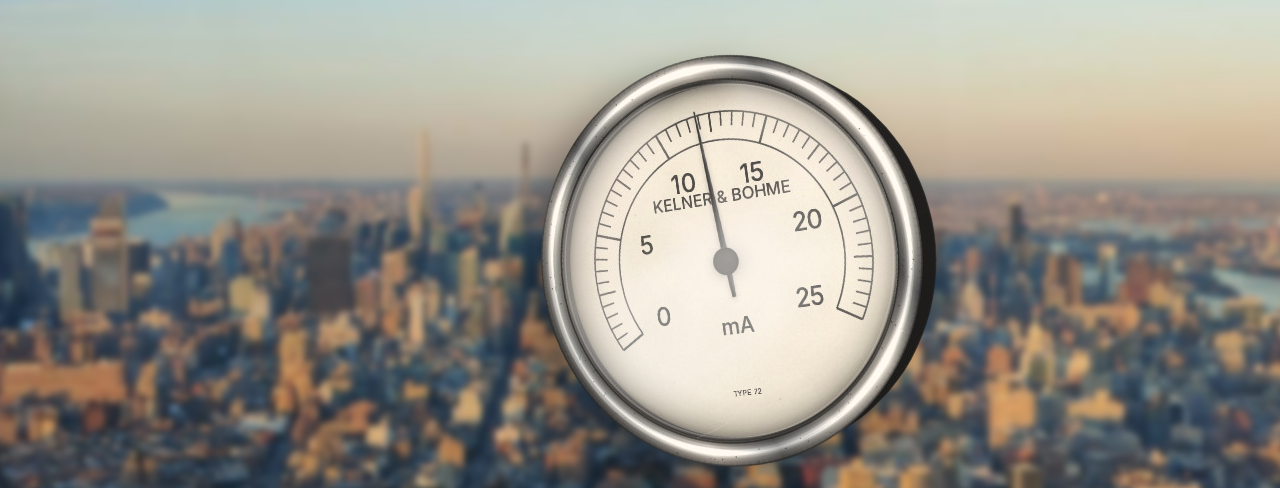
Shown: 12 (mA)
